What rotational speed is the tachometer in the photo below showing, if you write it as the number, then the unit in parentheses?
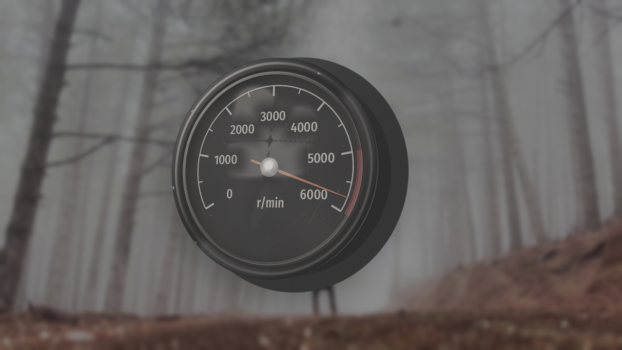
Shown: 5750 (rpm)
